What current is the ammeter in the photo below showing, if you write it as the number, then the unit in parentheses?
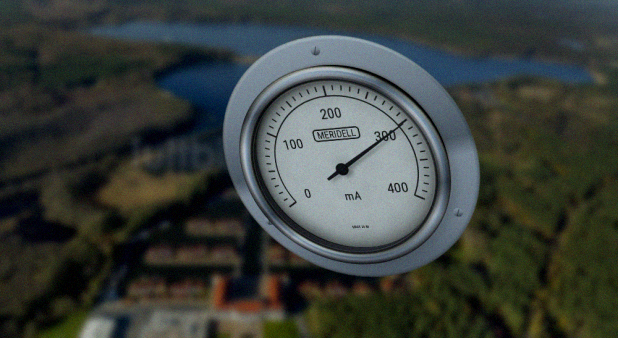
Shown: 300 (mA)
